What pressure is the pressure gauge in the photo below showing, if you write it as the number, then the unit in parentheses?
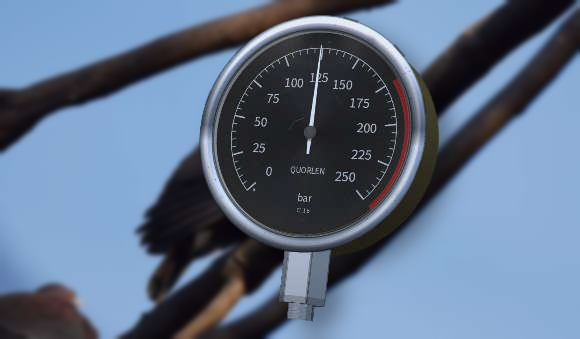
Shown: 125 (bar)
